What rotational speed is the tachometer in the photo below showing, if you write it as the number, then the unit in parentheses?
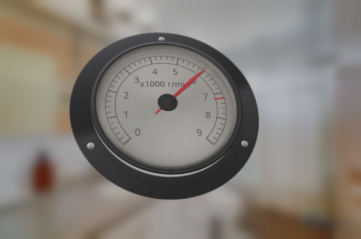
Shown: 6000 (rpm)
